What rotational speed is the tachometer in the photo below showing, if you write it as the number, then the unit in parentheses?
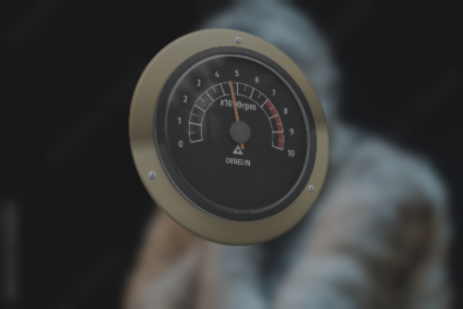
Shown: 4500 (rpm)
